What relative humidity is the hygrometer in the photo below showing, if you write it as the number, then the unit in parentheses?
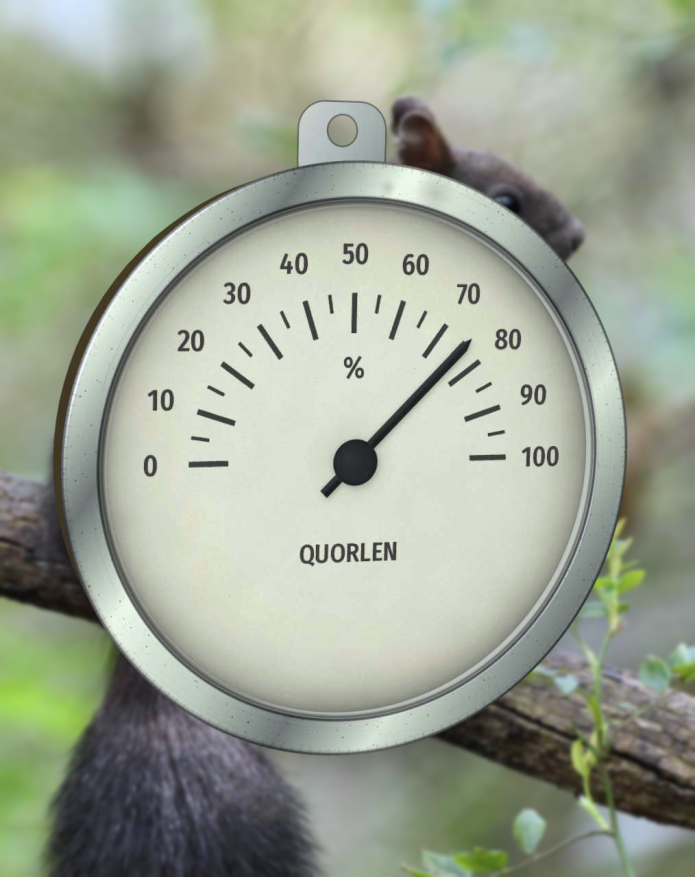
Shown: 75 (%)
